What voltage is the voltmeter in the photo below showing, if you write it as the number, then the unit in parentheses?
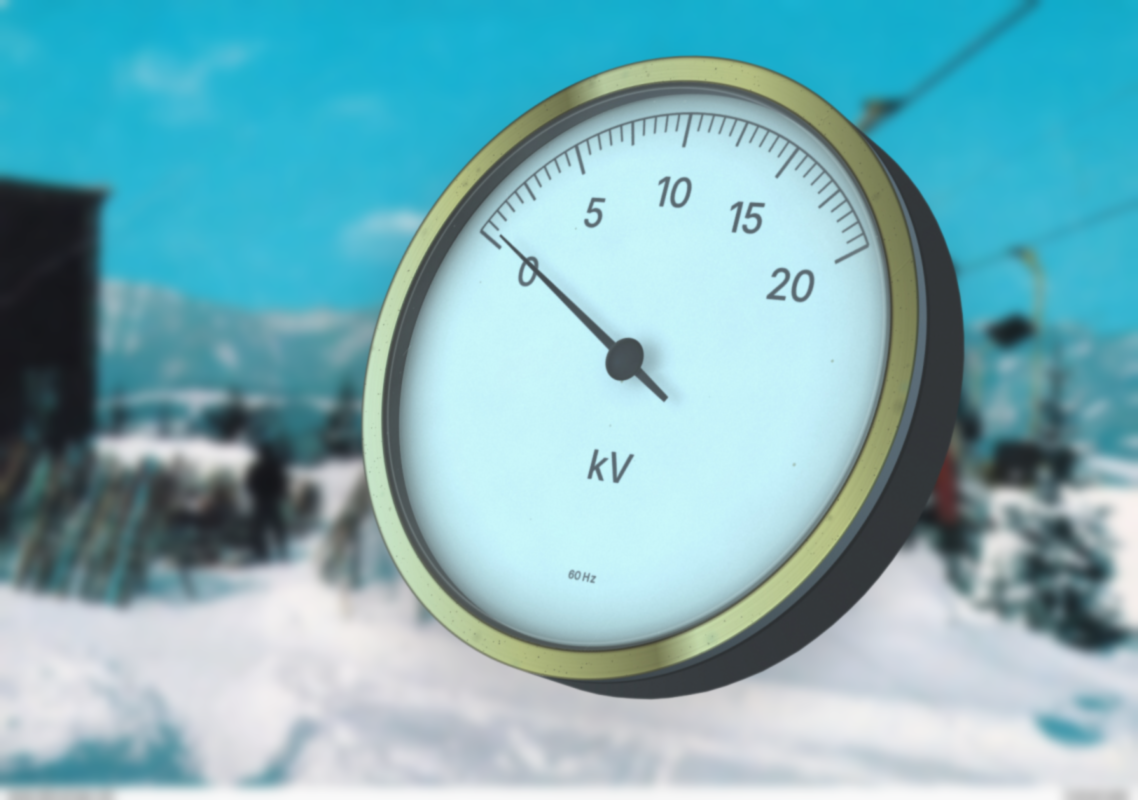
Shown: 0.5 (kV)
